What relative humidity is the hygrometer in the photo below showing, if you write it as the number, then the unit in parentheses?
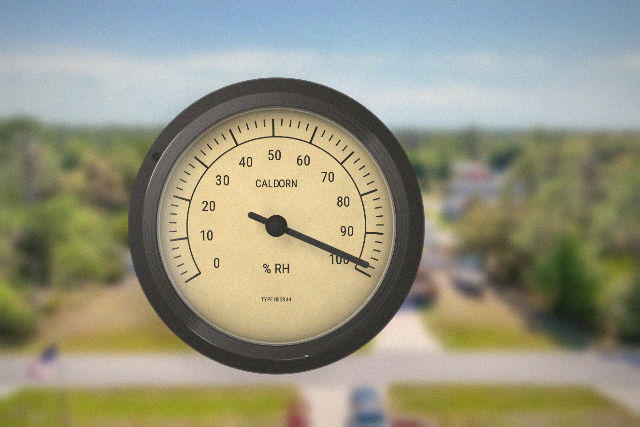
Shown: 98 (%)
